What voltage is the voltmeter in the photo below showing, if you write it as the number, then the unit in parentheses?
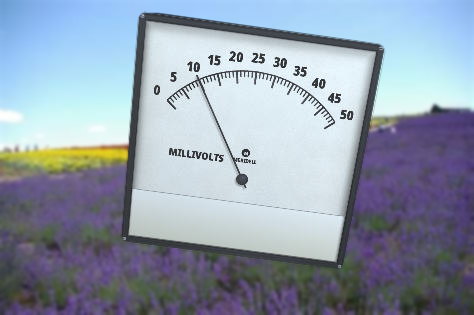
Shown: 10 (mV)
